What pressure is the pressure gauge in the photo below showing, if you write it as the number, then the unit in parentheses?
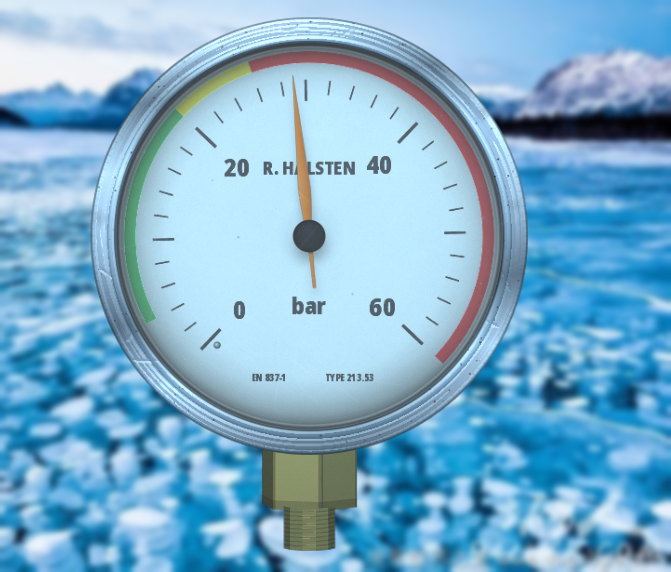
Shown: 29 (bar)
